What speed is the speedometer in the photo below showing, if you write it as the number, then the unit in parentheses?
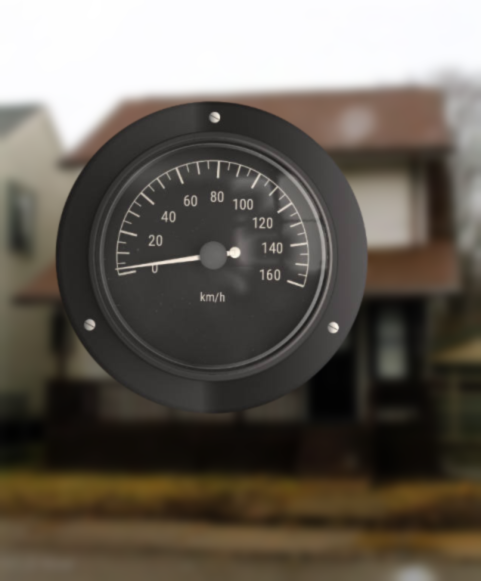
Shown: 2.5 (km/h)
